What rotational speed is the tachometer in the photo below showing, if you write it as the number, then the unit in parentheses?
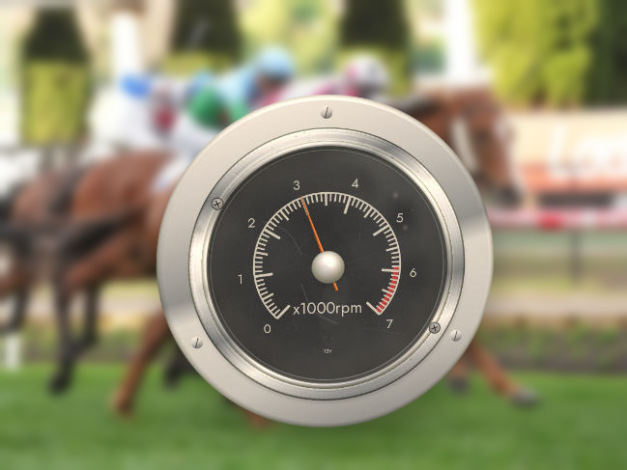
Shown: 3000 (rpm)
